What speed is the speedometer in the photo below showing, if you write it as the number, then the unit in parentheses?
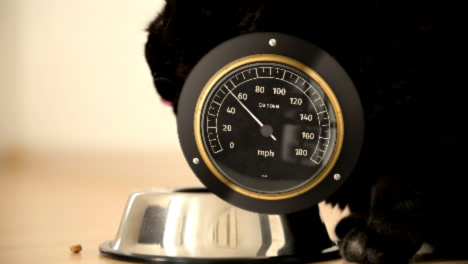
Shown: 55 (mph)
